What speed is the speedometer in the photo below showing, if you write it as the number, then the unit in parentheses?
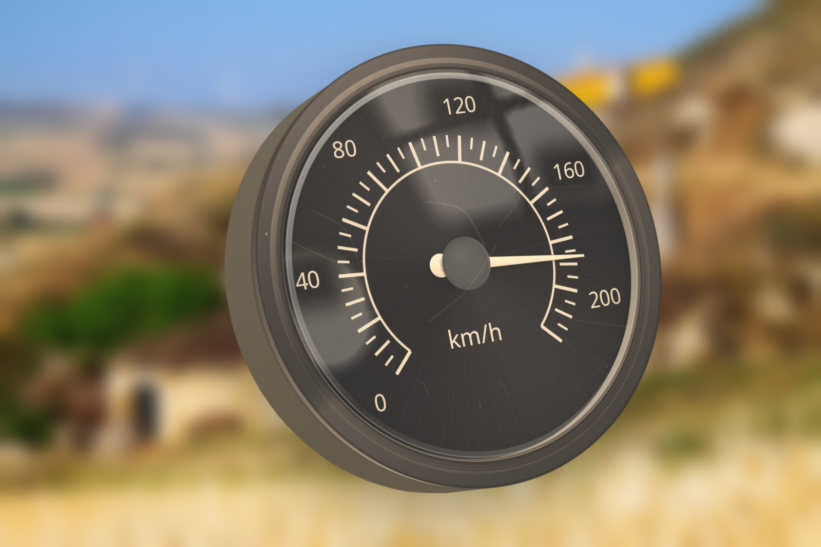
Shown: 187.5 (km/h)
